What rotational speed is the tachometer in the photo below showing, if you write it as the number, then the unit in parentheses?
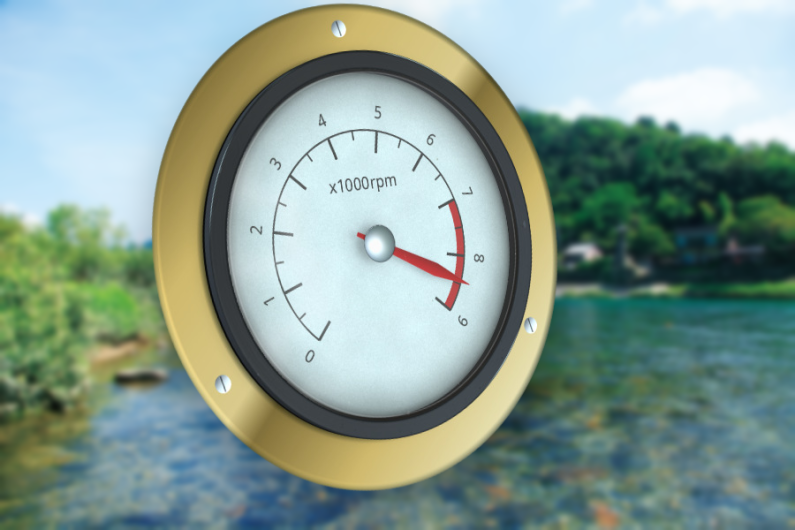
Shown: 8500 (rpm)
